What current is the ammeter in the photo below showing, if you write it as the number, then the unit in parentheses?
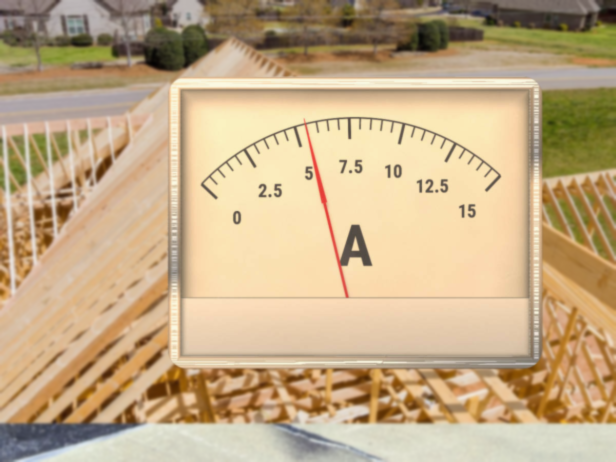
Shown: 5.5 (A)
